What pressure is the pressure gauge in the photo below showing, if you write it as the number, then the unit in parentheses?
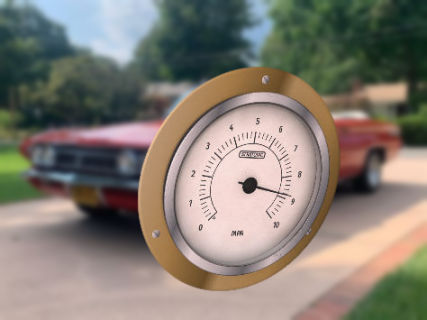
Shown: 8.8 (MPa)
